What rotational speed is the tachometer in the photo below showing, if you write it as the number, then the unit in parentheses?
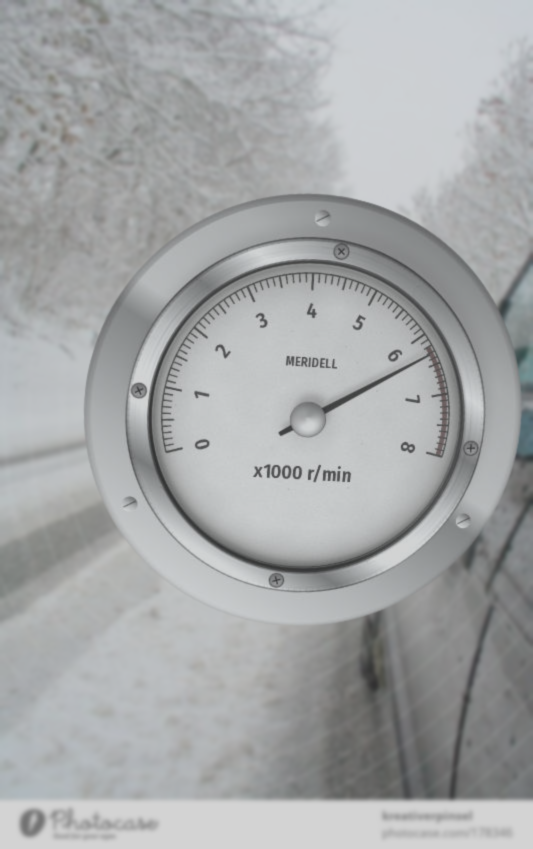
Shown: 6300 (rpm)
